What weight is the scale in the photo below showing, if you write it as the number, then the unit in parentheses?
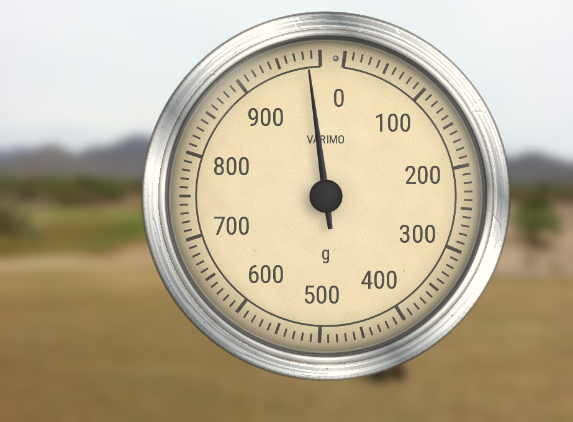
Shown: 985 (g)
